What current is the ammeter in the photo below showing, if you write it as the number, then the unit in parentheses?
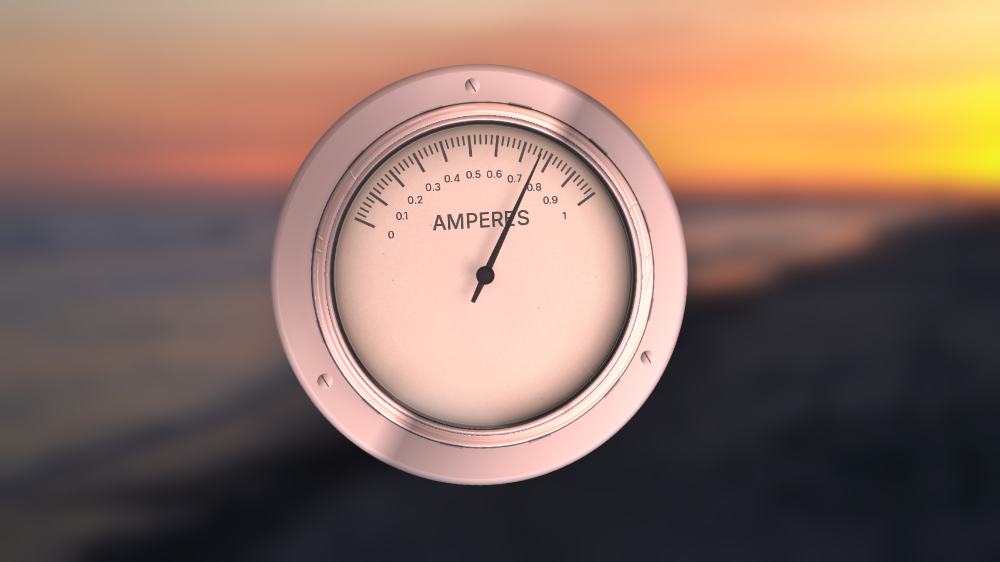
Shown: 0.76 (A)
